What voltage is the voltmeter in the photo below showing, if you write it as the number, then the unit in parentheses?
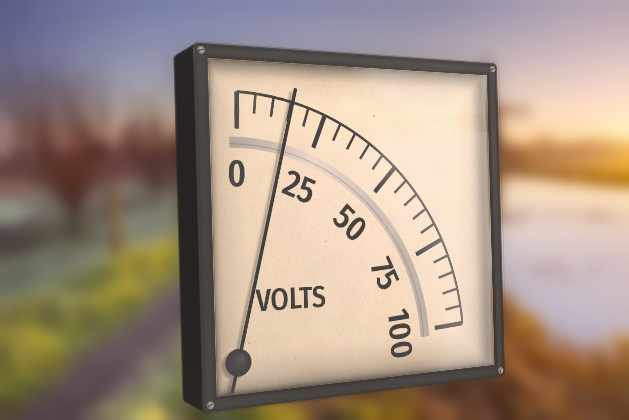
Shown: 15 (V)
